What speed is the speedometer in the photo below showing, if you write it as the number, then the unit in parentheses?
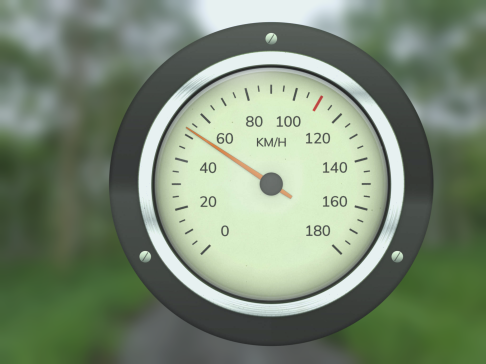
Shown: 52.5 (km/h)
